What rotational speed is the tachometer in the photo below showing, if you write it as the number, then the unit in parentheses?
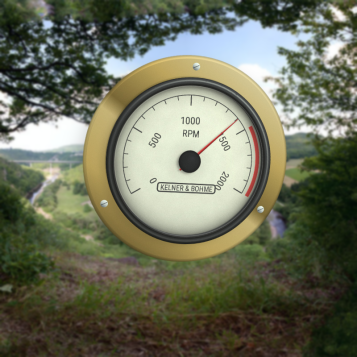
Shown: 1400 (rpm)
